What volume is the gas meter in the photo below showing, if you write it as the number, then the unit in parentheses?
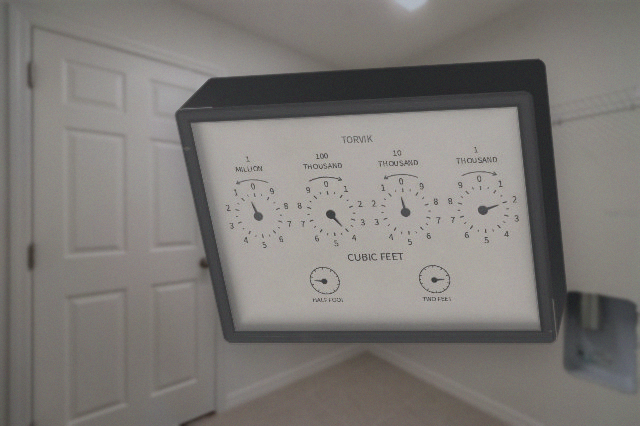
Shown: 40200 (ft³)
